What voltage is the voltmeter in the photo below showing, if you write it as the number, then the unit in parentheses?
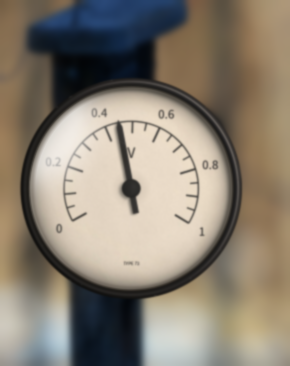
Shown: 0.45 (V)
